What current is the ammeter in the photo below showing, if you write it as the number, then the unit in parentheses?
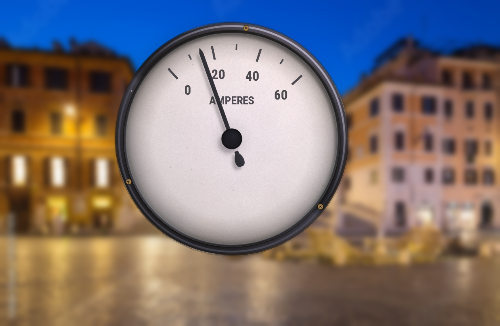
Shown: 15 (A)
